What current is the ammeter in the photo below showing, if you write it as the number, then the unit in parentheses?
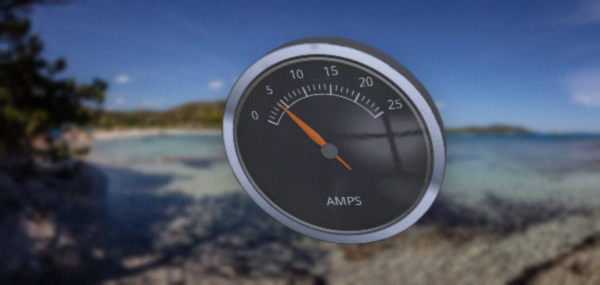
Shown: 5 (A)
